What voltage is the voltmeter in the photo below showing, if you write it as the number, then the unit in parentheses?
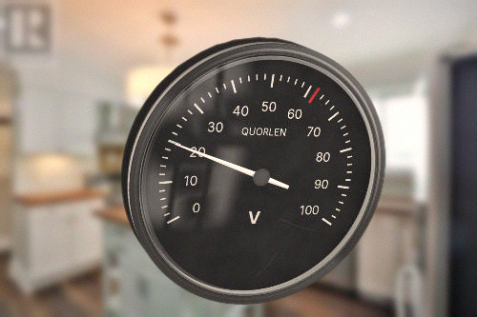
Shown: 20 (V)
